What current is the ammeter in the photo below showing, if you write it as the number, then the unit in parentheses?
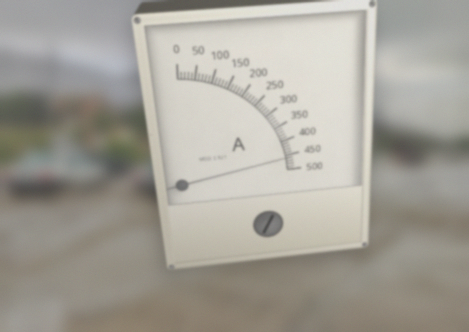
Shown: 450 (A)
